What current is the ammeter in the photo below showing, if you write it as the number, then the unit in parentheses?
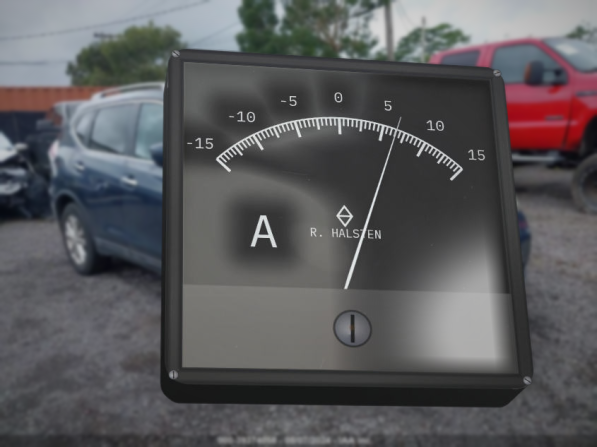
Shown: 6.5 (A)
